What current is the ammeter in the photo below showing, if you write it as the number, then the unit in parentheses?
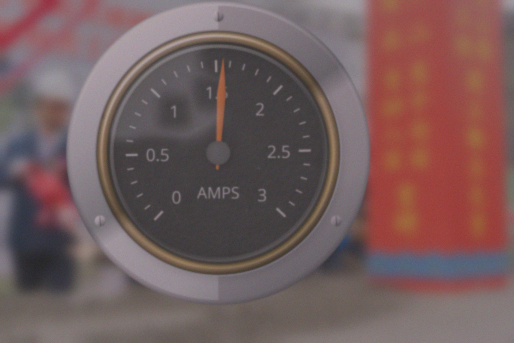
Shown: 1.55 (A)
